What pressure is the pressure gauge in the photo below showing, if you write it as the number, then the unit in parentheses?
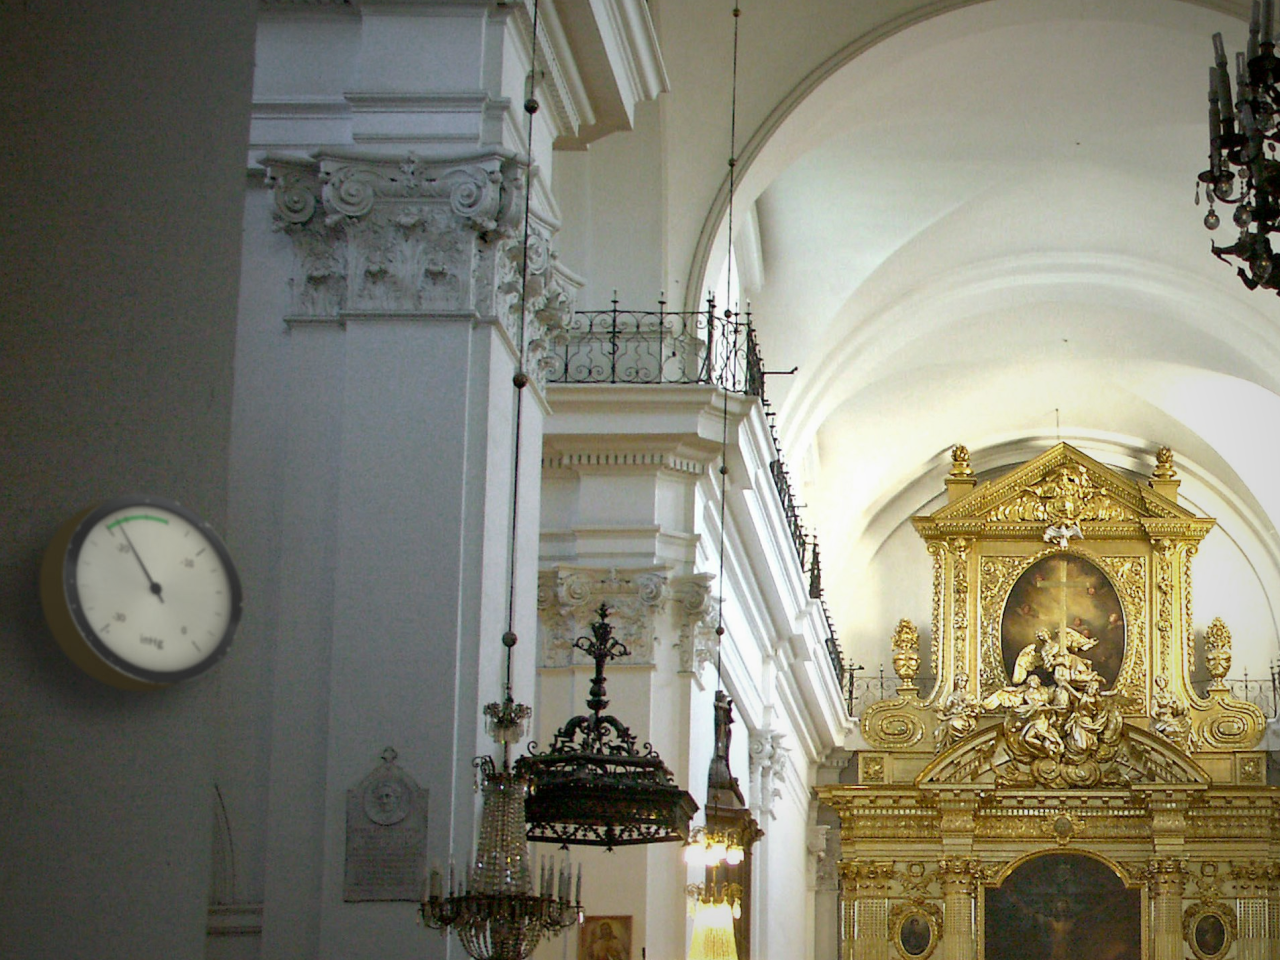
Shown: -19 (inHg)
